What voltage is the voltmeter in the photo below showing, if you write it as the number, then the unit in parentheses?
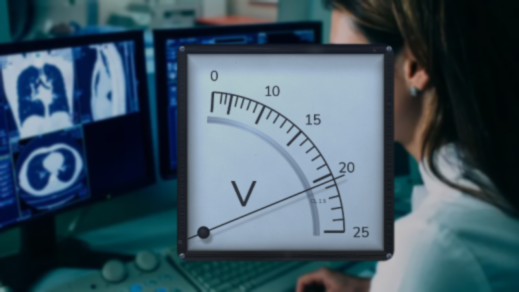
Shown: 20.5 (V)
